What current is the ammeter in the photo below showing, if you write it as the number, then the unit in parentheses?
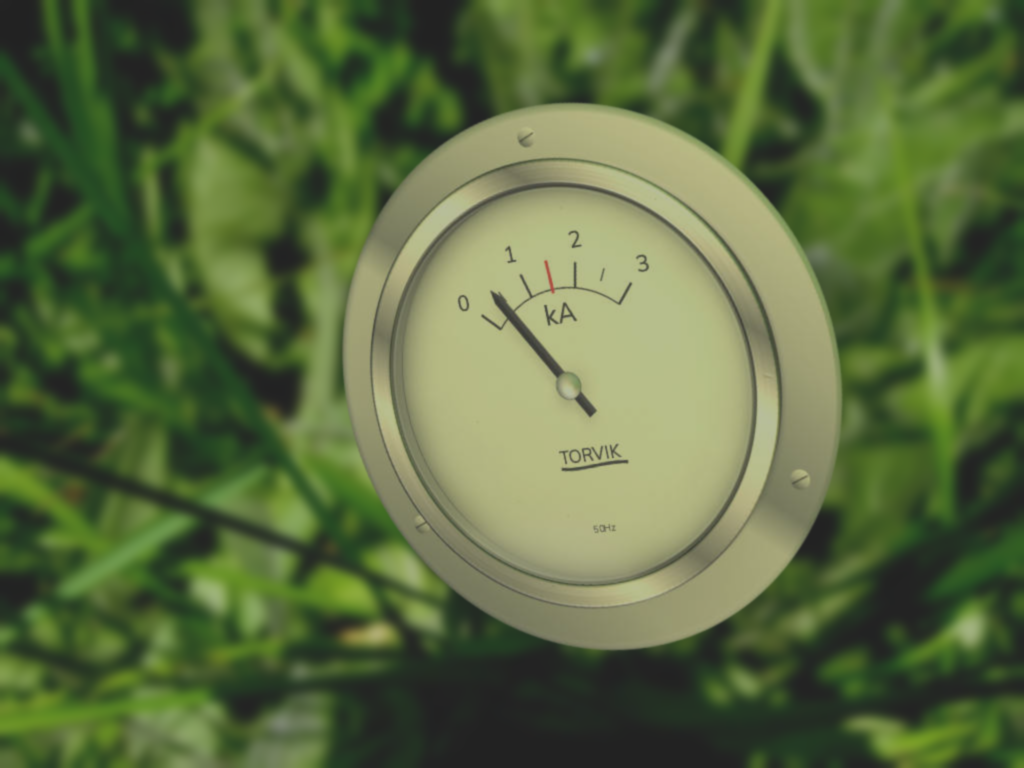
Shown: 0.5 (kA)
